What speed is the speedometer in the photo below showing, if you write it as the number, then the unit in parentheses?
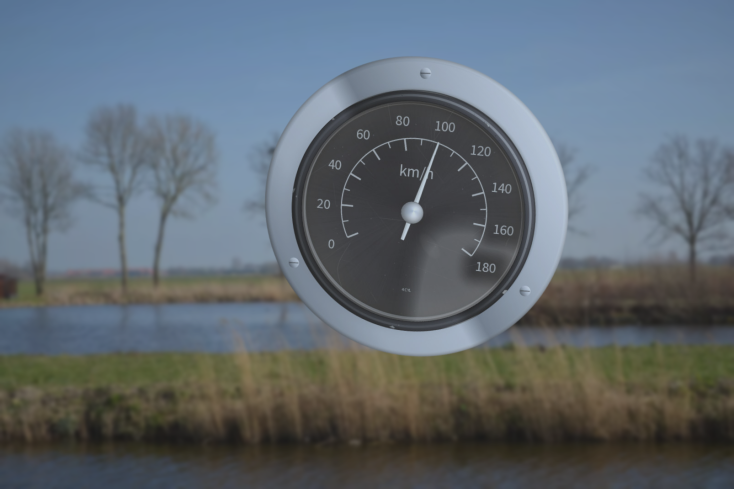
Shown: 100 (km/h)
